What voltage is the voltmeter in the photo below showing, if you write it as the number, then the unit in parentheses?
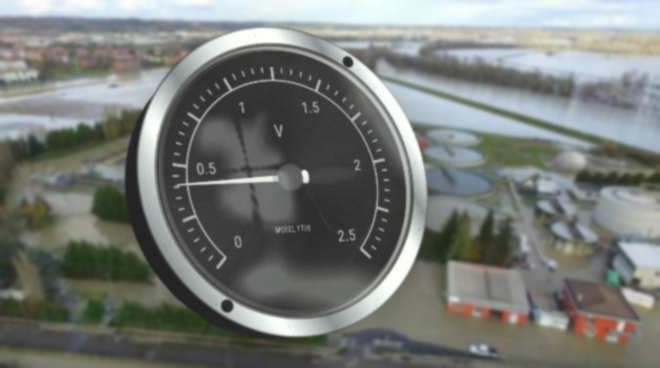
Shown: 0.4 (V)
